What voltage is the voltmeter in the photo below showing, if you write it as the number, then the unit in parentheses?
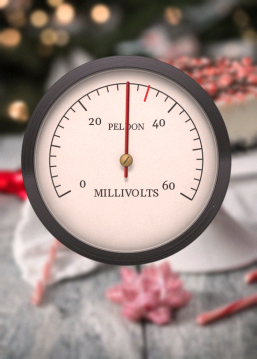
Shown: 30 (mV)
